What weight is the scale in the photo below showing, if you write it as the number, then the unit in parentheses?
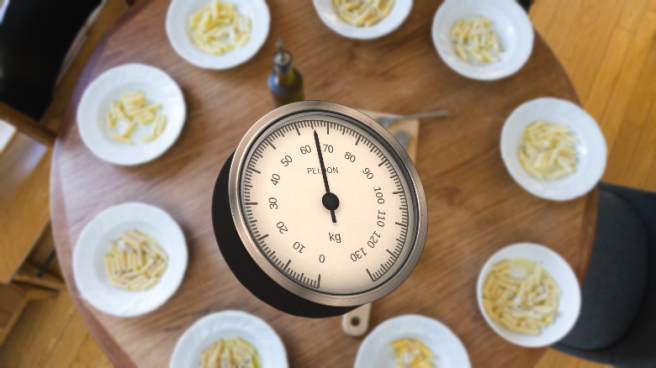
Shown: 65 (kg)
